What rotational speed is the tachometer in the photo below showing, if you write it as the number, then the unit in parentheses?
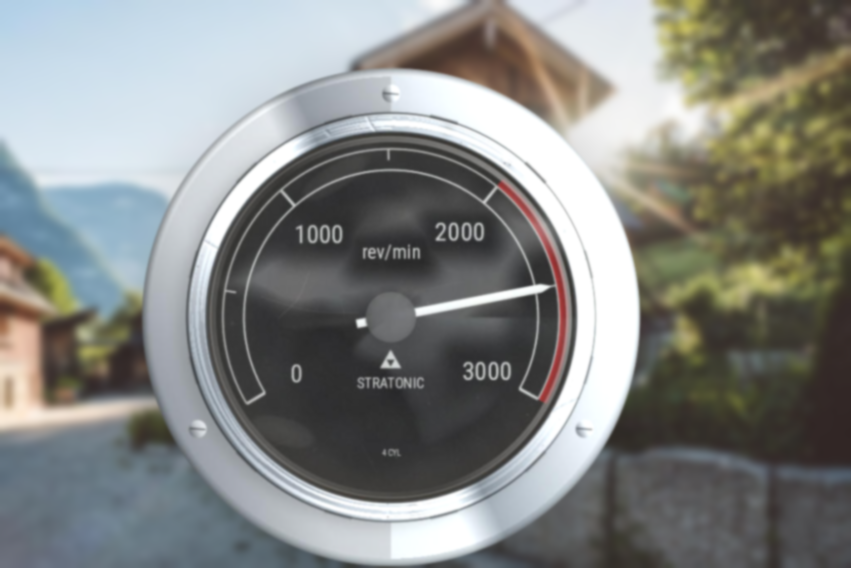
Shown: 2500 (rpm)
